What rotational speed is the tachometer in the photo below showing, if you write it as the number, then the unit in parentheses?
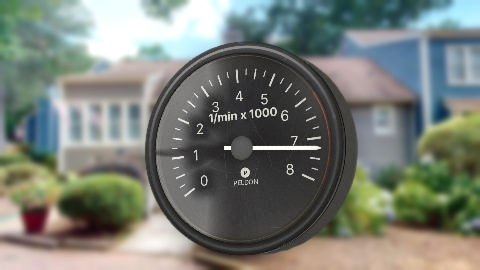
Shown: 7250 (rpm)
